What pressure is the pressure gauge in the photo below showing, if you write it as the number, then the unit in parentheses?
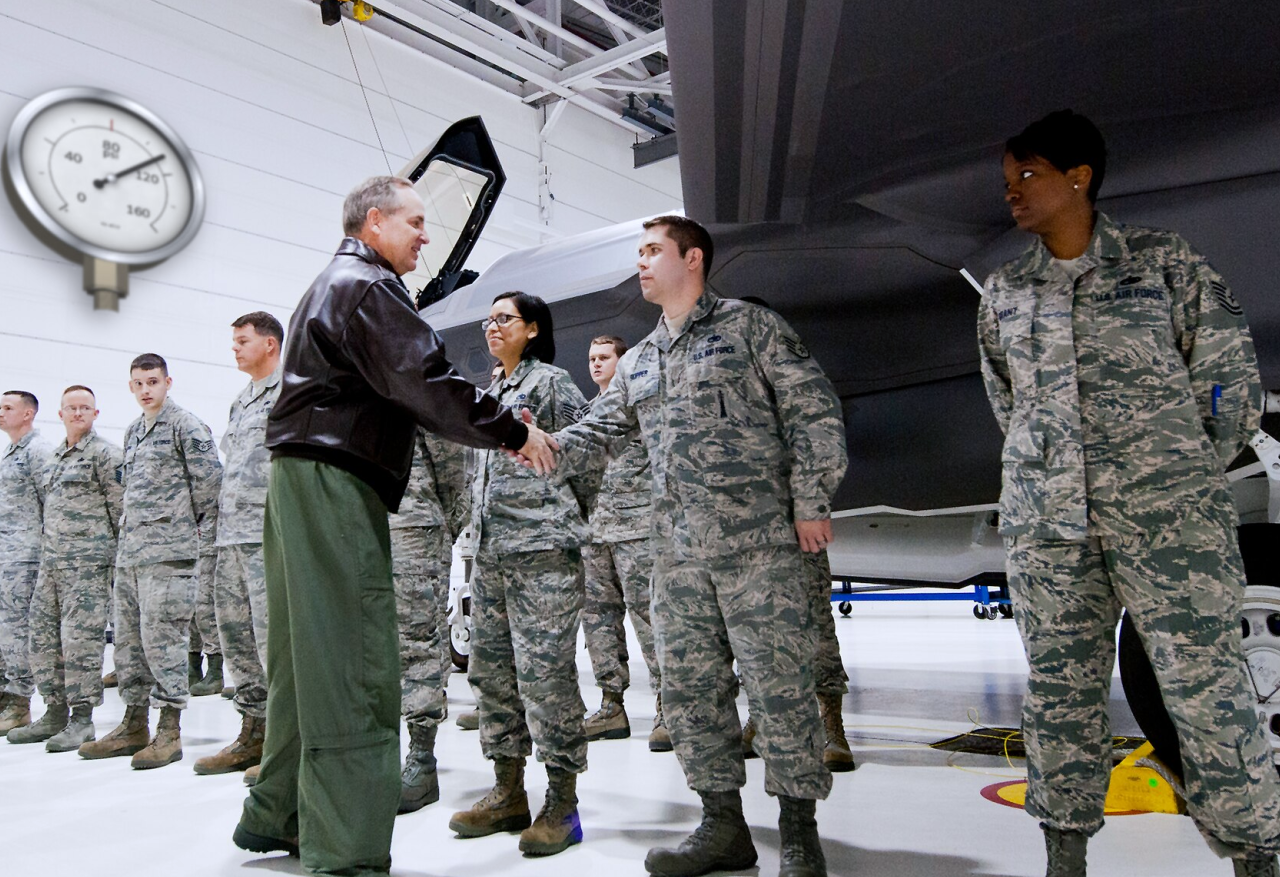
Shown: 110 (psi)
